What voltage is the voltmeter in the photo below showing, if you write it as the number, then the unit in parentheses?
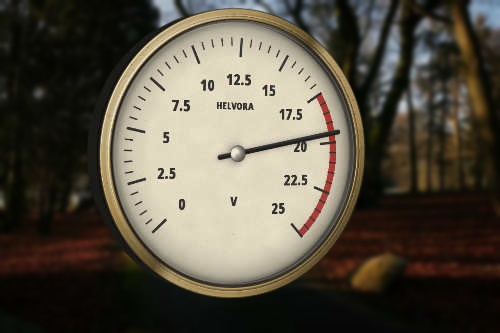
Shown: 19.5 (V)
